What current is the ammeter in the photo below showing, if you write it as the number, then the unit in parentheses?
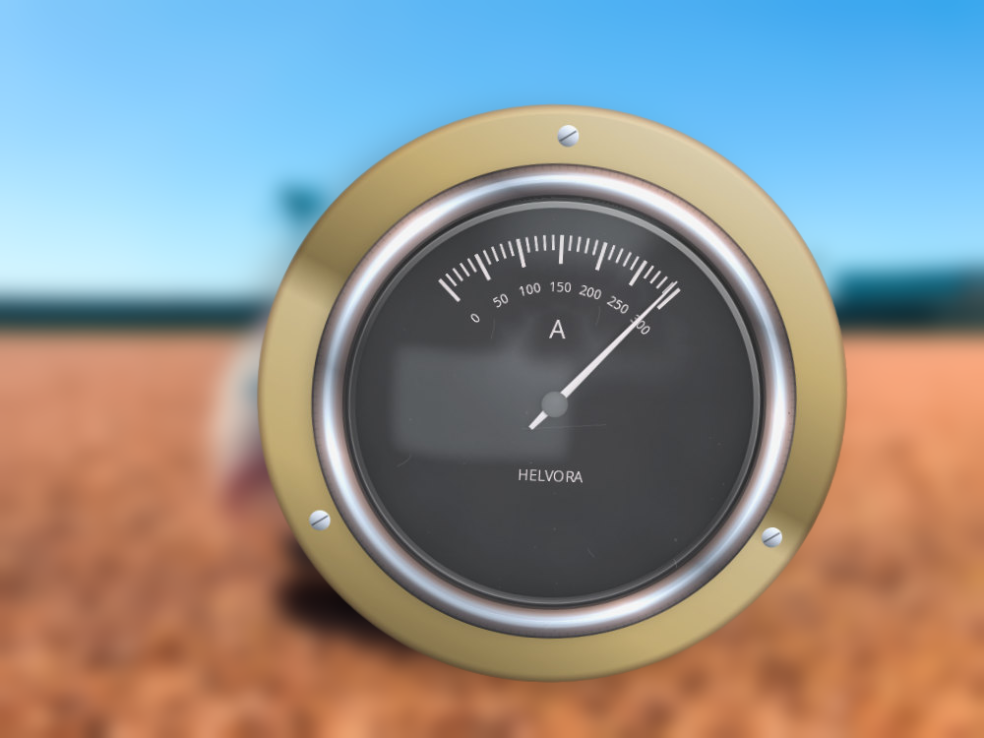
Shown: 290 (A)
